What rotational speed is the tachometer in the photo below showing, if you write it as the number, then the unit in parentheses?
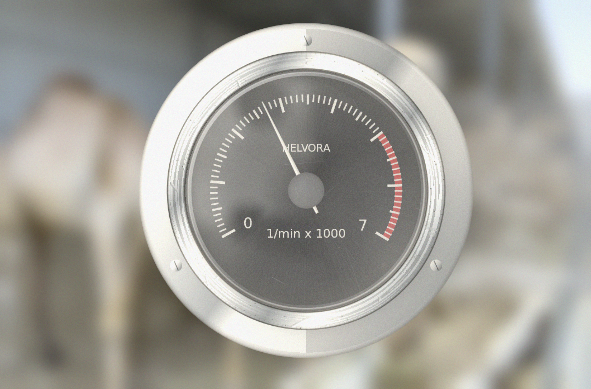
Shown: 2700 (rpm)
